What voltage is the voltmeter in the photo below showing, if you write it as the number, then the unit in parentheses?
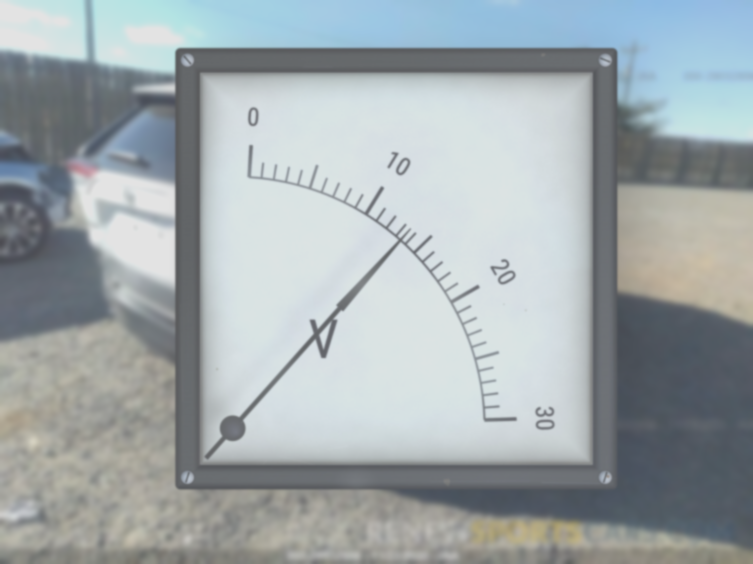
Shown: 13.5 (V)
